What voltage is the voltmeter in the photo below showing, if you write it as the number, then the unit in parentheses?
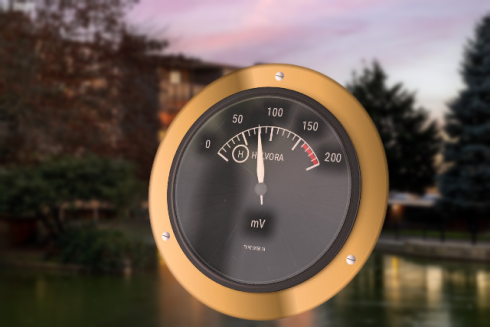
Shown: 80 (mV)
